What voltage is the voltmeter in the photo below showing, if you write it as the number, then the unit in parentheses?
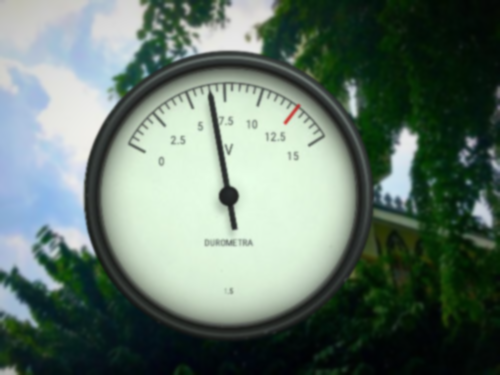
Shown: 6.5 (V)
